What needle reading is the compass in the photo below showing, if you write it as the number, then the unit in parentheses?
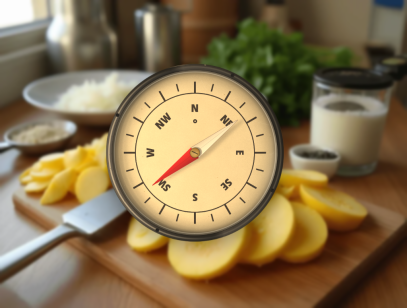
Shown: 232.5 (°)
